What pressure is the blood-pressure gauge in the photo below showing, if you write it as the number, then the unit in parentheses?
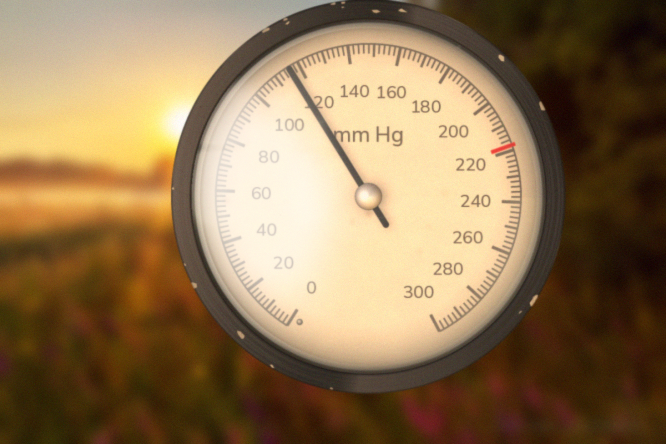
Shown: 116 (mmHg)
